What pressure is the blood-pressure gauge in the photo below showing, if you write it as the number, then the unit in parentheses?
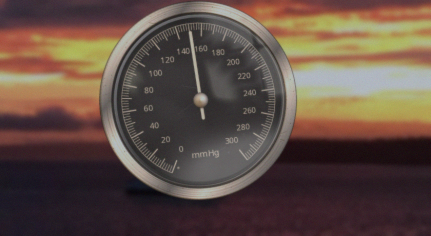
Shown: 150 (mmHg)
